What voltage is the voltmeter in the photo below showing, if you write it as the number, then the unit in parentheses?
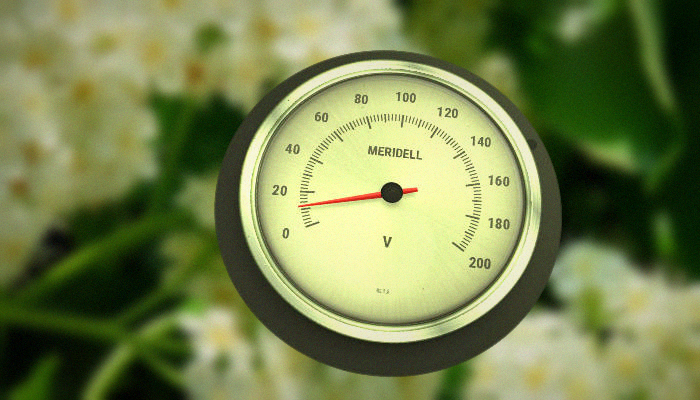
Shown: 10 (V)
